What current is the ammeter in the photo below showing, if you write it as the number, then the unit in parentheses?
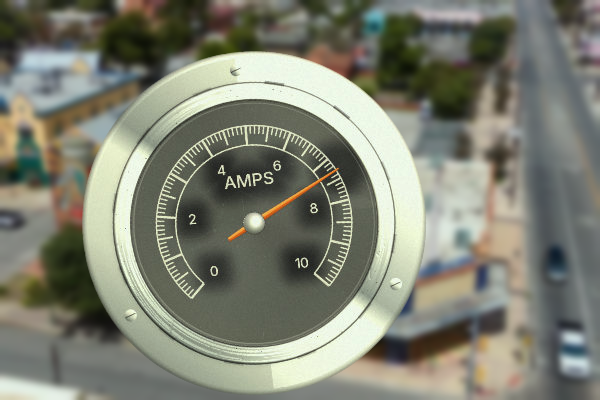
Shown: 7.3 (A)
